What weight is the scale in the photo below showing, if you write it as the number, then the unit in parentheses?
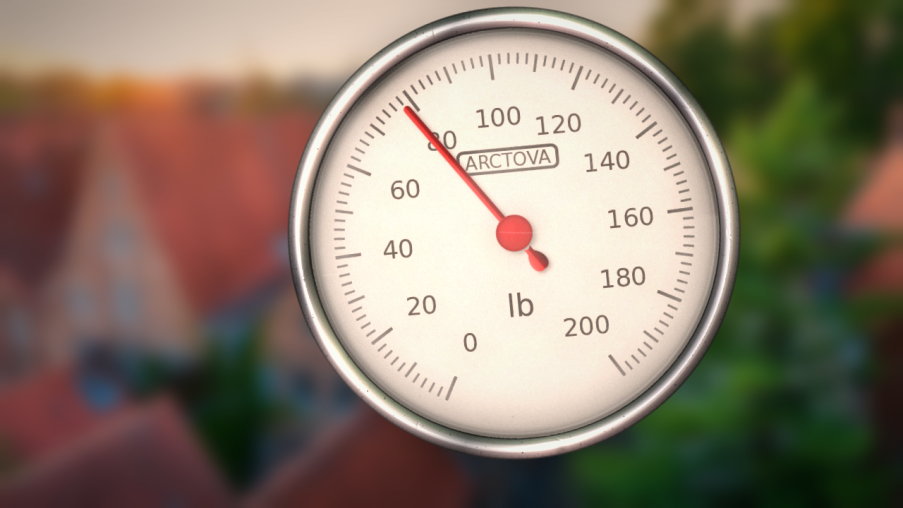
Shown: 78 (lb)
